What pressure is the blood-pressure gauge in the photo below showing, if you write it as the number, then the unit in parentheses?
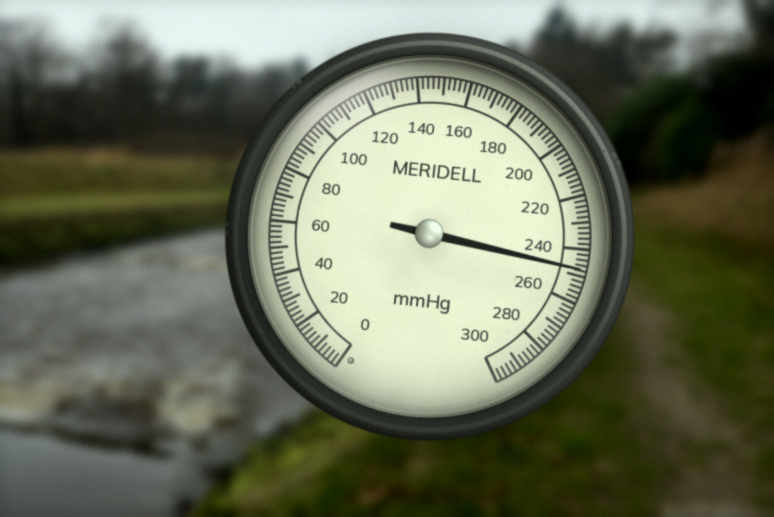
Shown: 248 (mmHg)
